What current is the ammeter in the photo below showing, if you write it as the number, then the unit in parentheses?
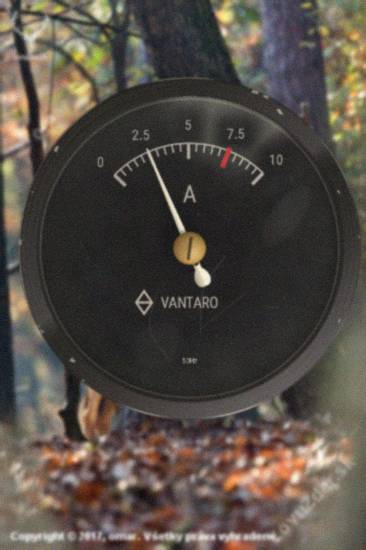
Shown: 2.5 (A)
